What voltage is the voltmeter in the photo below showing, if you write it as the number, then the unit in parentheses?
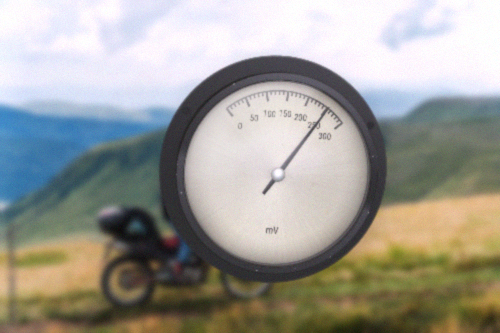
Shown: 250 (mV)
